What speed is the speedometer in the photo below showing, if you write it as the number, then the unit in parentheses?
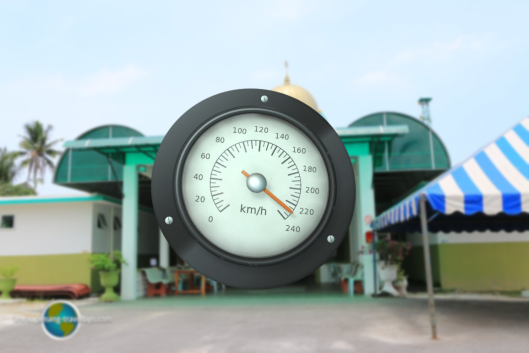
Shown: 230 (km/h)
